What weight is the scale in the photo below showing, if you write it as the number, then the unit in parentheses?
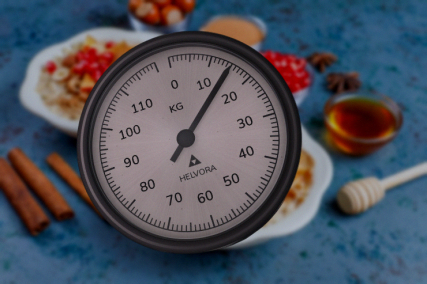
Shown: 15 (kg)
